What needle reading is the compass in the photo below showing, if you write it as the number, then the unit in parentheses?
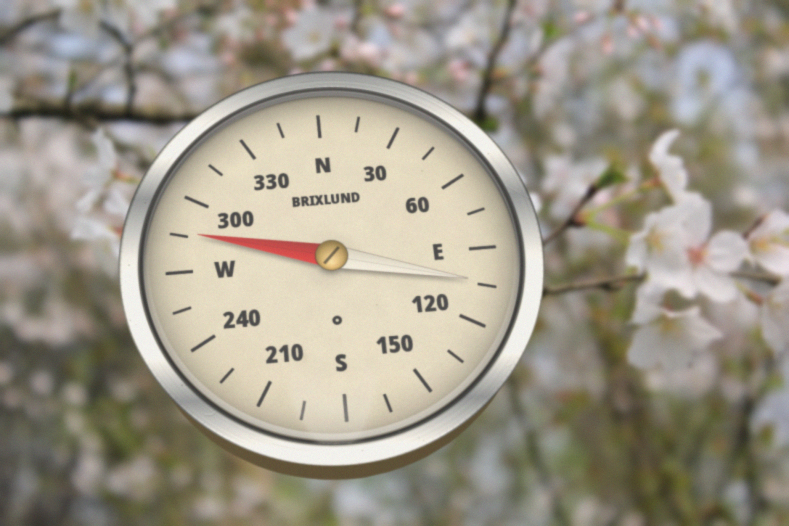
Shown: 285 (°)
